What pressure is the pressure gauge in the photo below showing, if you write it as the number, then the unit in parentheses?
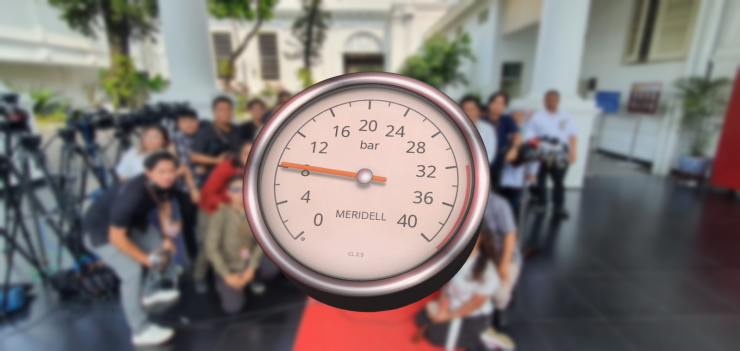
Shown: 8 (bar)
